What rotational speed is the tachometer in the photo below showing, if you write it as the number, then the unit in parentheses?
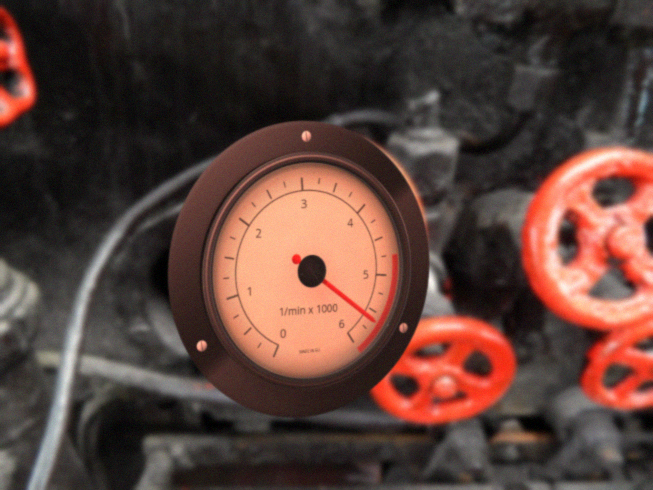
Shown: 5625 (rpm)
